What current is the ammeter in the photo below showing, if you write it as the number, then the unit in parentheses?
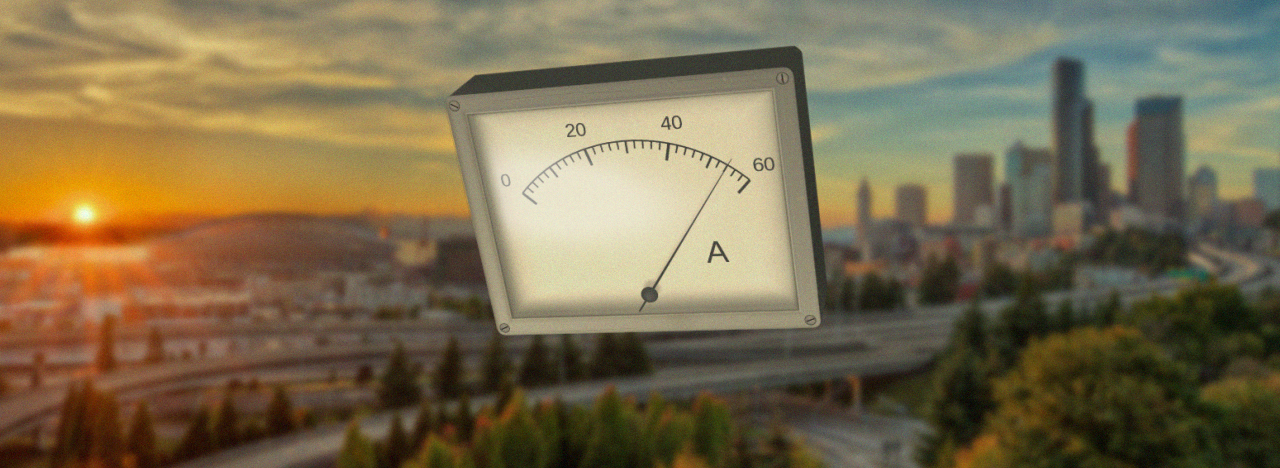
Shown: 54 (A)
